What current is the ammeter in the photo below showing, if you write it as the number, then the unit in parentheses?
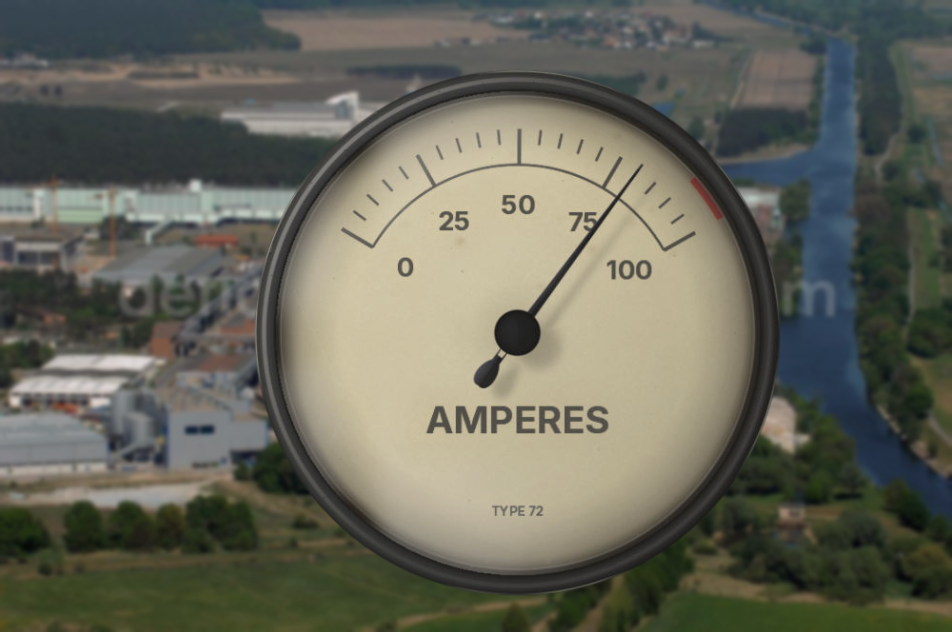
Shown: 80 (A)
